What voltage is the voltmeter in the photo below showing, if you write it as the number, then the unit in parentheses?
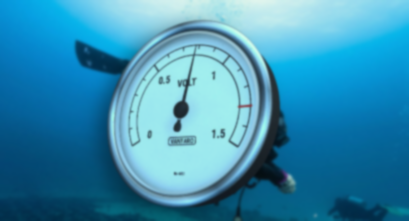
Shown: 0.8 (V)
